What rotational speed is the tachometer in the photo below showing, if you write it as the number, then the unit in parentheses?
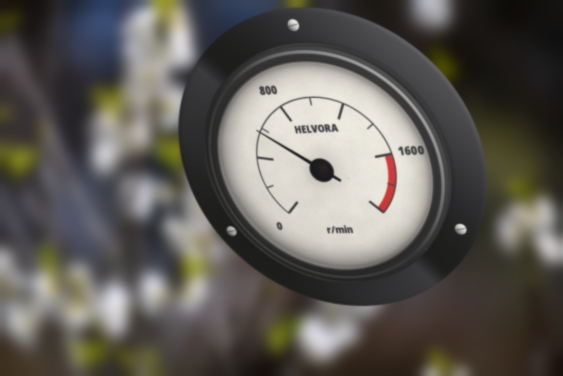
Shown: 600 (rpm)
